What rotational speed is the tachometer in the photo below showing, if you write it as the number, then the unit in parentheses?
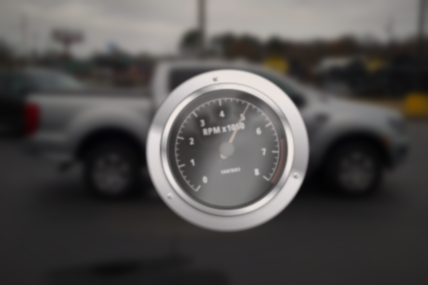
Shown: 5000 (rpm)
